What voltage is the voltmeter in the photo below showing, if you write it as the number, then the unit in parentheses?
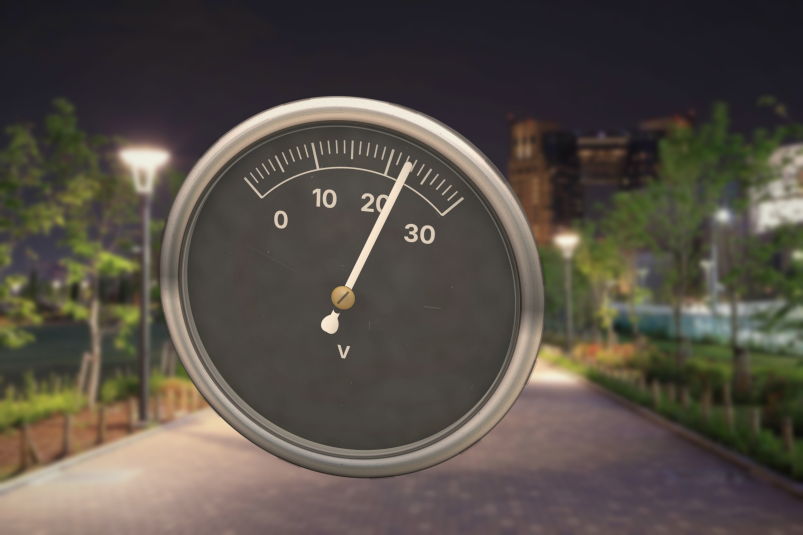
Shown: 22.5 (V)
